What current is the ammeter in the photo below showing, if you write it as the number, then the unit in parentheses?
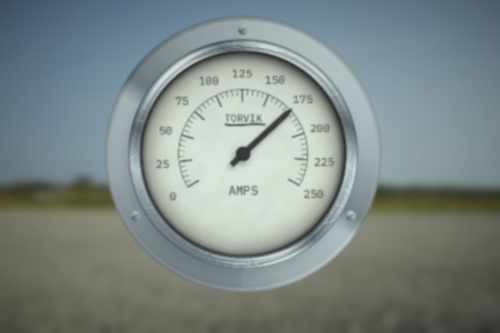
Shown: 175 (A)
